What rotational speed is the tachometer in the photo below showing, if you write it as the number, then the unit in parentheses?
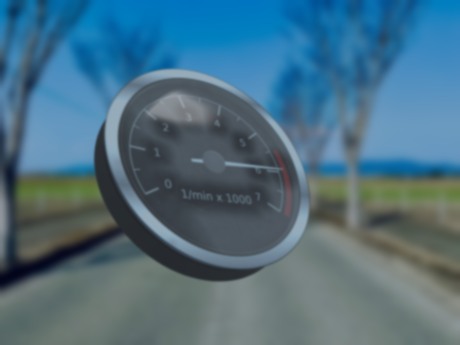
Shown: 6000 (rpm)
